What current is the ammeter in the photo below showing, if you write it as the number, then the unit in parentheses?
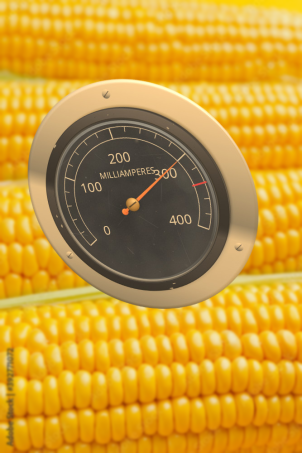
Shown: 300 (mA)
